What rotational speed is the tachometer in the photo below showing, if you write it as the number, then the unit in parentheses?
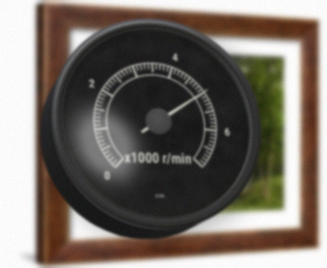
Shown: 5000 (rpm)
